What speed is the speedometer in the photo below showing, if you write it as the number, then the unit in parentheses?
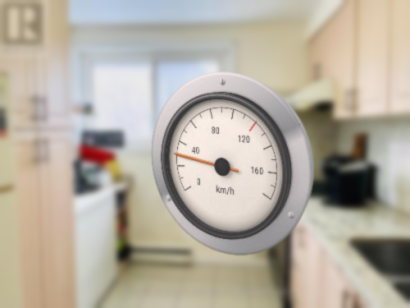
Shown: 30 (km/h)
